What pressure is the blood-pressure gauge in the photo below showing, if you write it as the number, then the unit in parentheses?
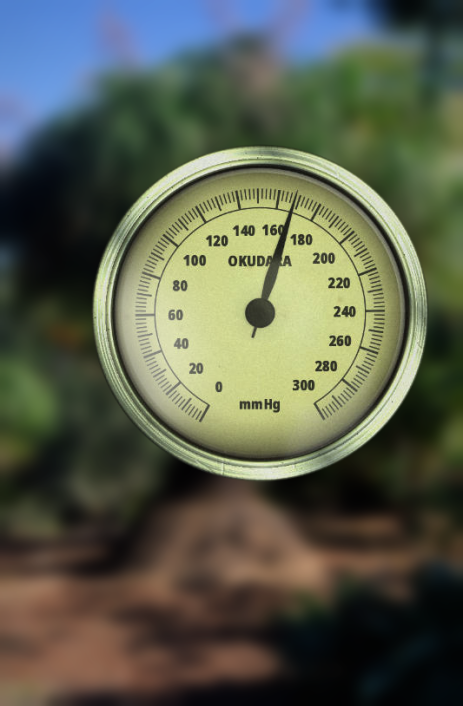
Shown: 168 (mmHg)
